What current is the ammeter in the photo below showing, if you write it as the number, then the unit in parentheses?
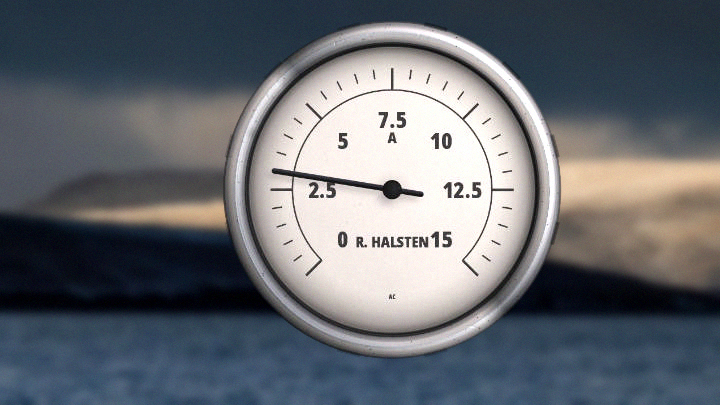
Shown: 3 (A)
